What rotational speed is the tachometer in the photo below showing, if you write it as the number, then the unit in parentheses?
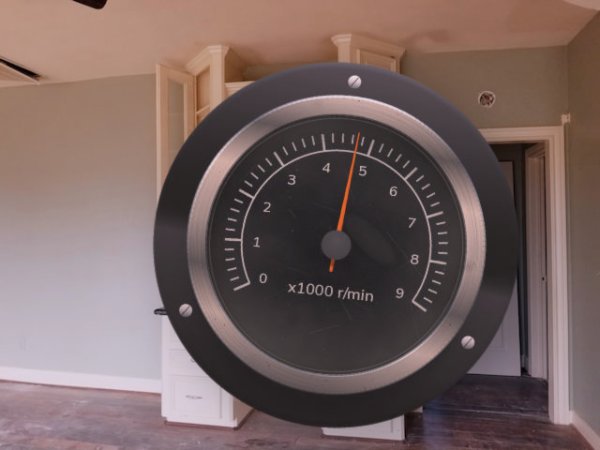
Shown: 4700 (rpm)
